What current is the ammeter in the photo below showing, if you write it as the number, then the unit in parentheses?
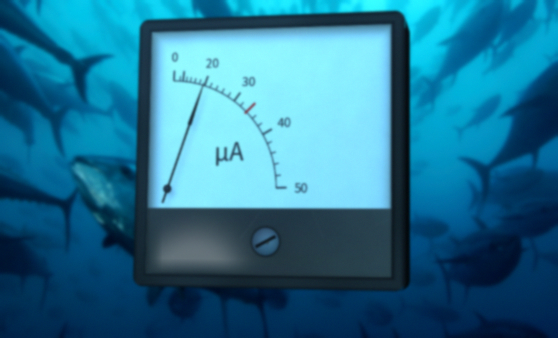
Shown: 20 (µA)
